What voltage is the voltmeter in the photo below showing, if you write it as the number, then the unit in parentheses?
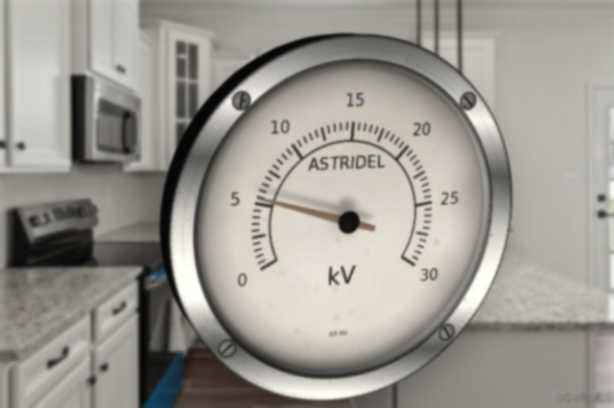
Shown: 5.5 (kV)
